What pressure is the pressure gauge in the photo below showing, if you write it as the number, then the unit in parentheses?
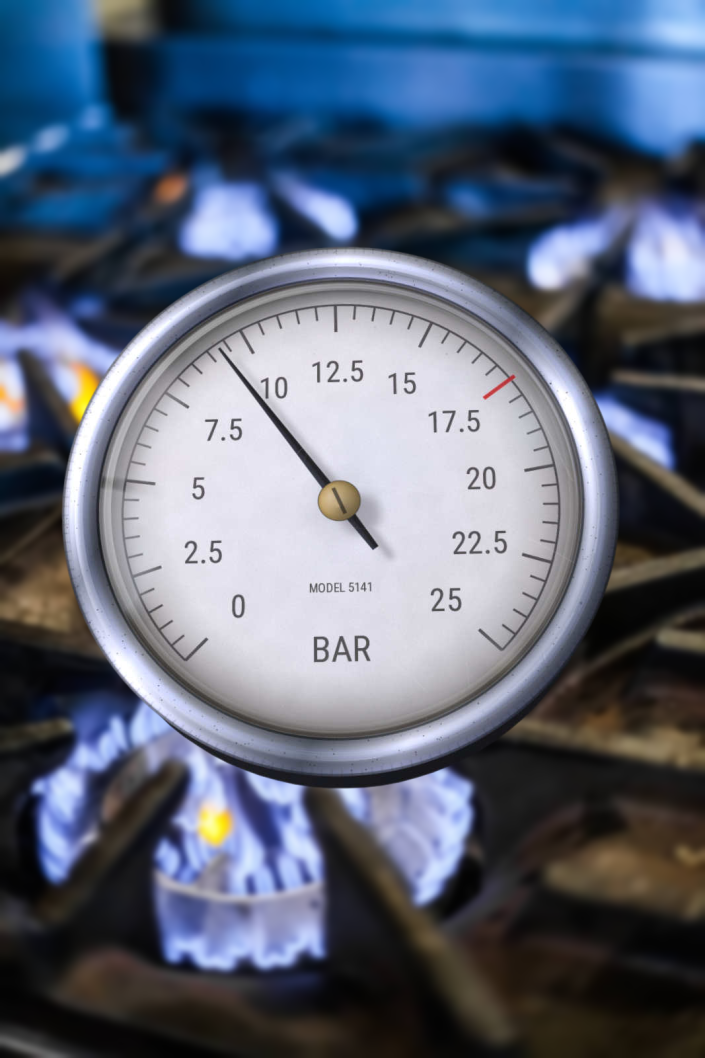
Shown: 9.25 (bar)
